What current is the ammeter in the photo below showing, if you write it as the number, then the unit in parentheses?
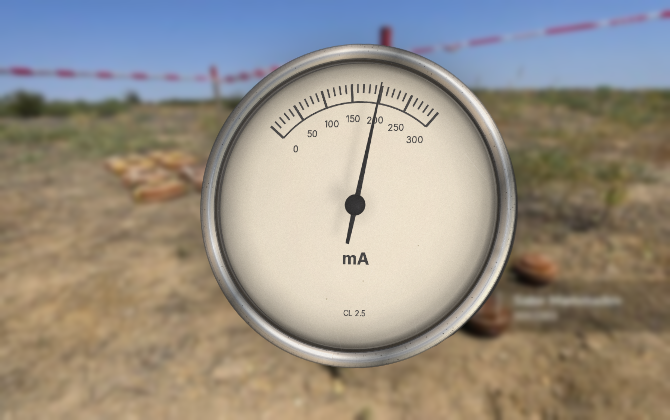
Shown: 200 (mA)
